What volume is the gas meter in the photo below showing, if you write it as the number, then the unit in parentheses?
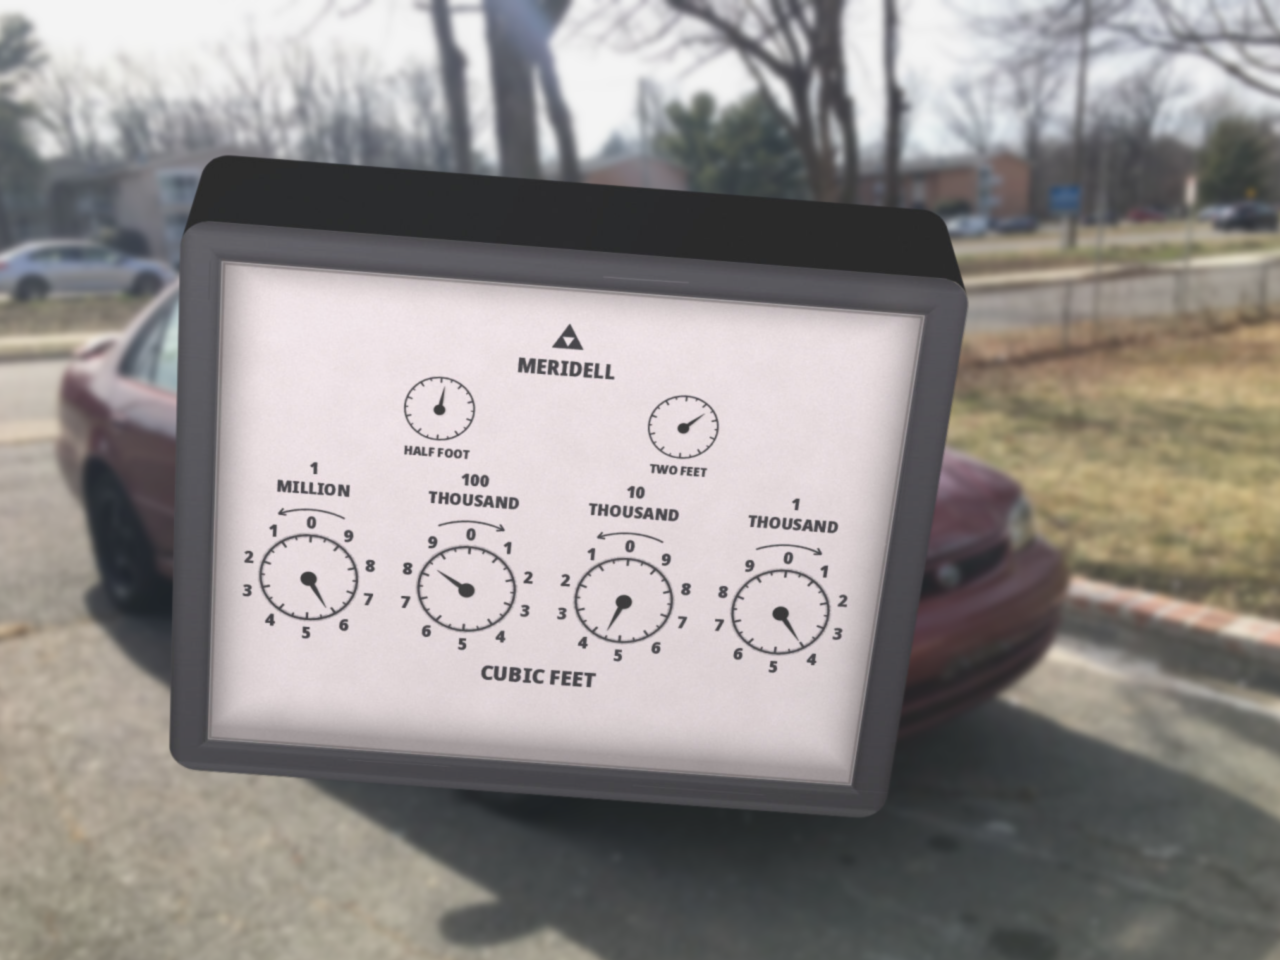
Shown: 584400 (ft³)
